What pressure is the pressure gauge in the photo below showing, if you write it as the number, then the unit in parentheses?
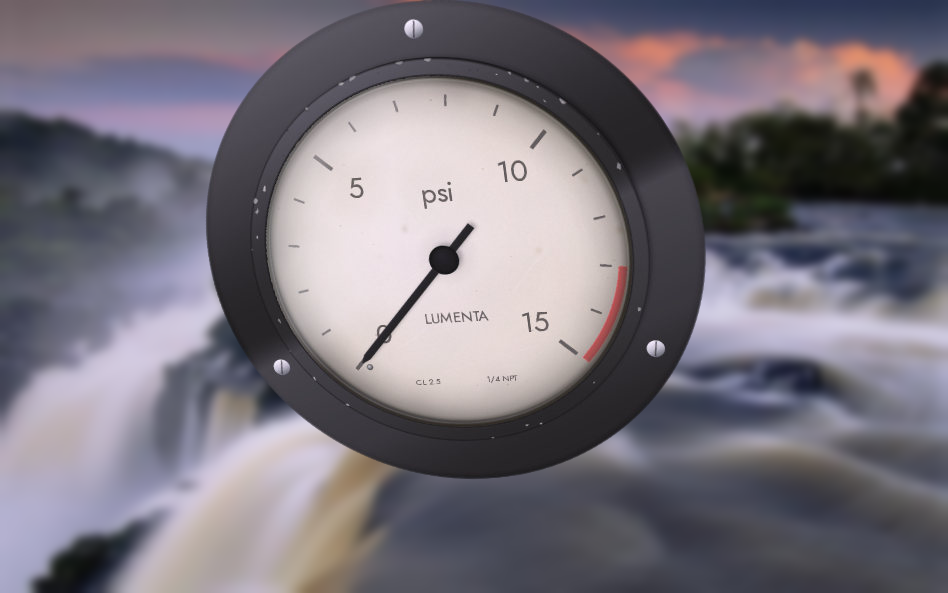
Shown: 0 (psi)
